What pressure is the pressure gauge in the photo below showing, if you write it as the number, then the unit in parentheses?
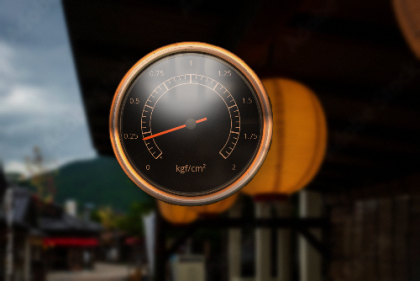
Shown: 0.2 (kg/cm²)
